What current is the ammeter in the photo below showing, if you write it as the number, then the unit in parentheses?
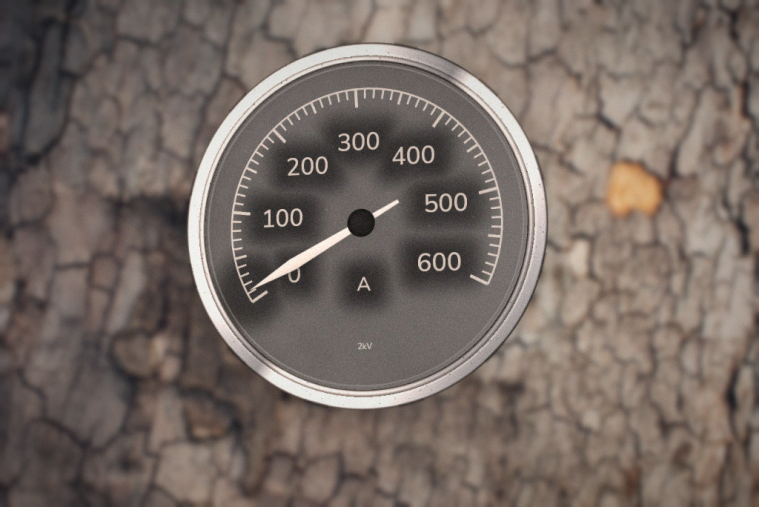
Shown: 10 (A)
